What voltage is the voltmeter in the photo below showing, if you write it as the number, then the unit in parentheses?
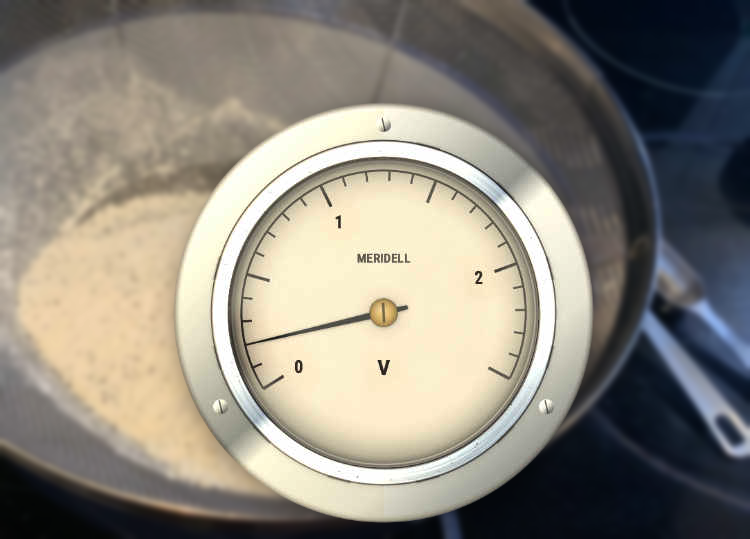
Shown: 0.2 (V)
